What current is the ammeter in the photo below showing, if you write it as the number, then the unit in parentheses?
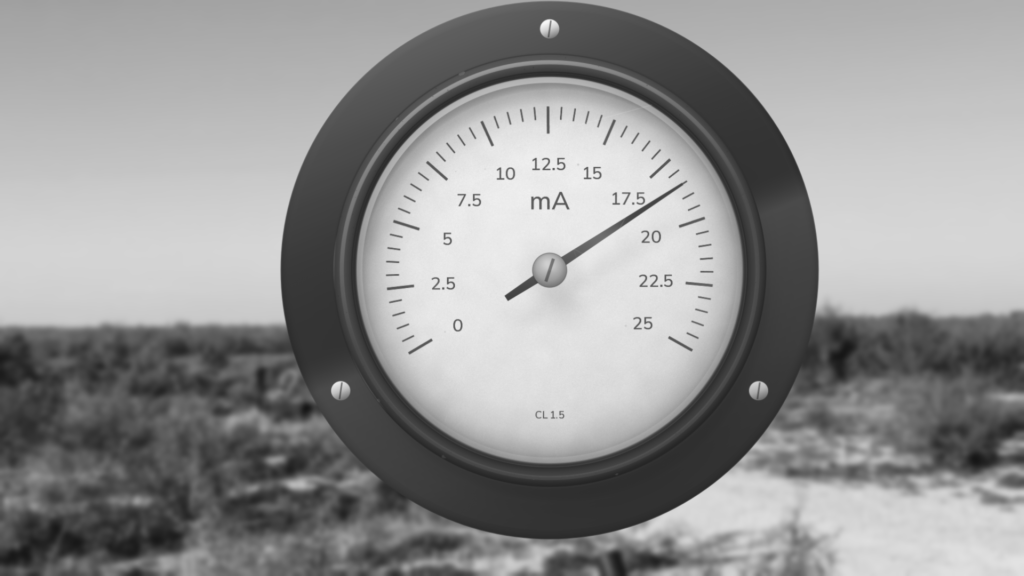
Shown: 18.5 (mA)
